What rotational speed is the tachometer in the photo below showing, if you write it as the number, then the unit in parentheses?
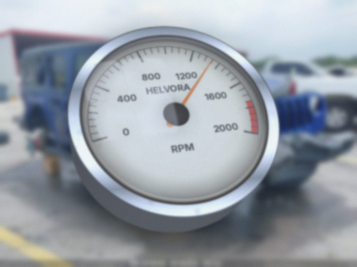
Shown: 1350 (rpm)
